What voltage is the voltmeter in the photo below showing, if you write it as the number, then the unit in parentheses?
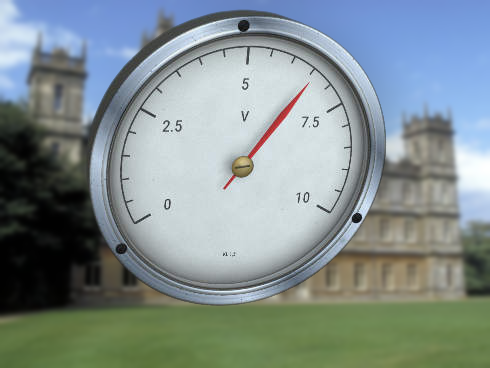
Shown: 6.5 (V)
